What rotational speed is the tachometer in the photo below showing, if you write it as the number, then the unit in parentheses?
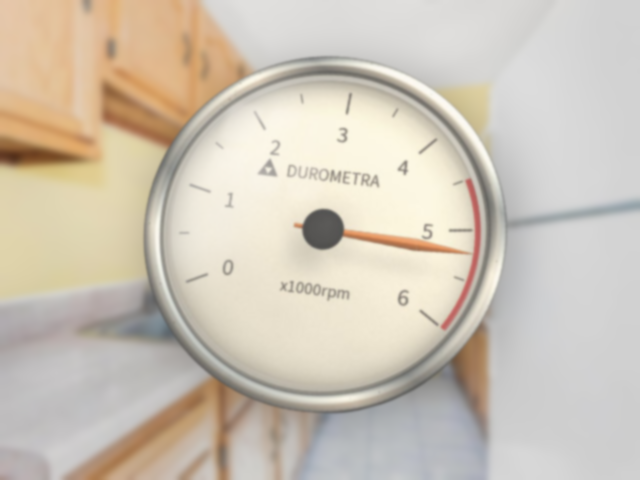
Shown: 5250 (rpm)
